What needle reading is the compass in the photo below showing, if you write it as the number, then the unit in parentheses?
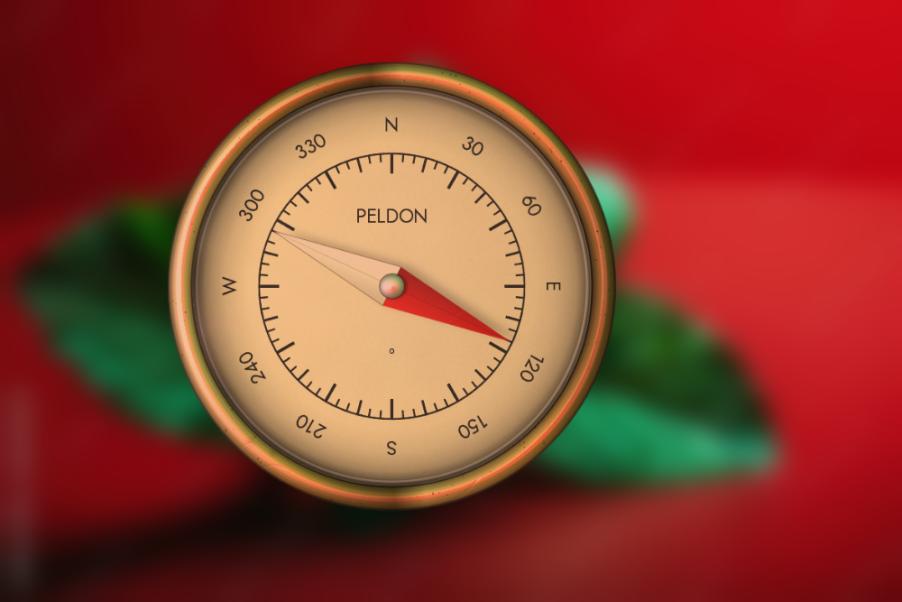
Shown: 115 (°)
